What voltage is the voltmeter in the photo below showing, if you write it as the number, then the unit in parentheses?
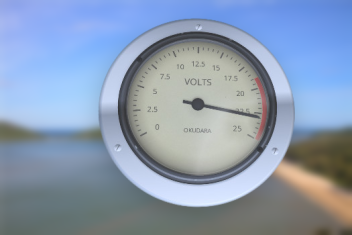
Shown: 23 (V)
